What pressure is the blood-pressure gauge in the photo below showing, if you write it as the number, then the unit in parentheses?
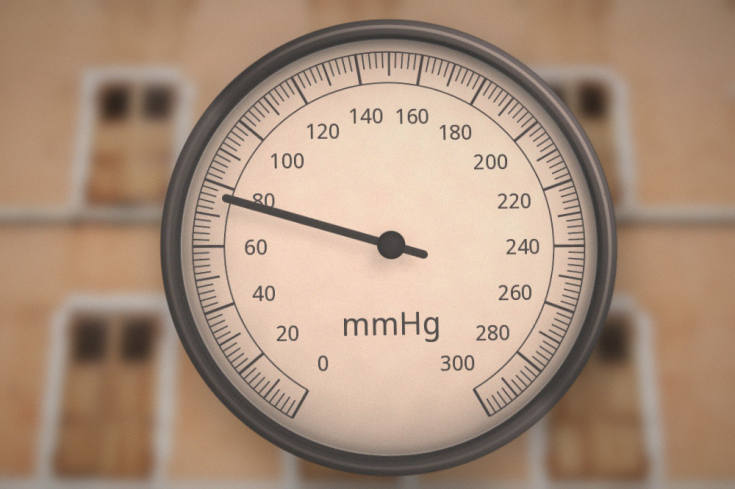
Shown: 76 (mmHg)
